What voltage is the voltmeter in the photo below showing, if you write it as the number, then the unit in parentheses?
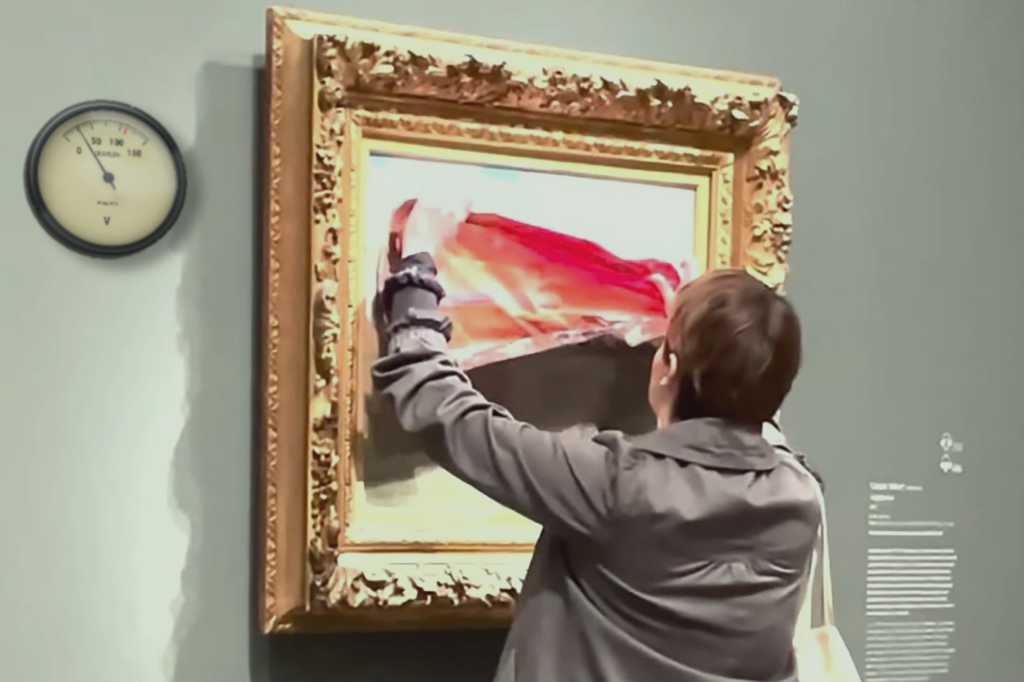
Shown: 25 (V)
